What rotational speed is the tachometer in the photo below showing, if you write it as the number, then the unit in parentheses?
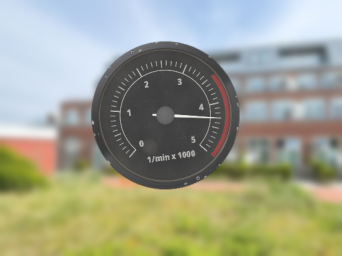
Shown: 4300 (rpm)
